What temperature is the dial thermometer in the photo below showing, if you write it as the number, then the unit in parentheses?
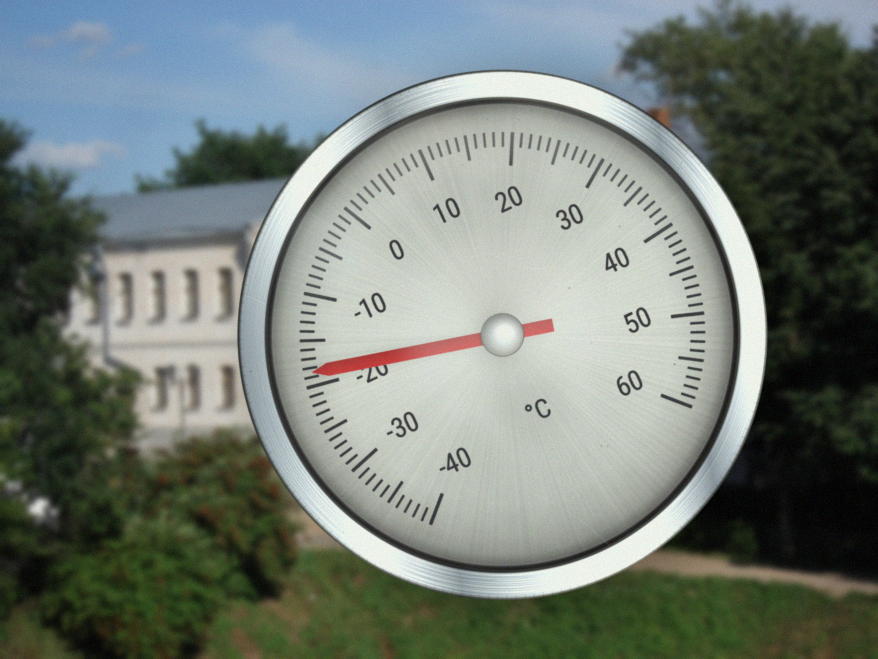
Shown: -18.5 (°C)
